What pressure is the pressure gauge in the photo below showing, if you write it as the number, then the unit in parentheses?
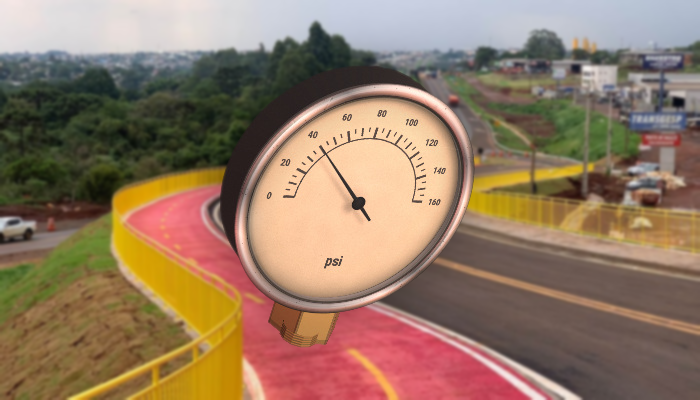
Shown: 40 (psi)
